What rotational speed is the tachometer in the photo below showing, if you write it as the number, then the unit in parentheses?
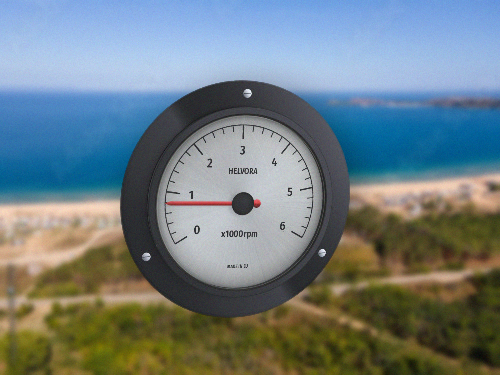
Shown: 800 (rpm)
